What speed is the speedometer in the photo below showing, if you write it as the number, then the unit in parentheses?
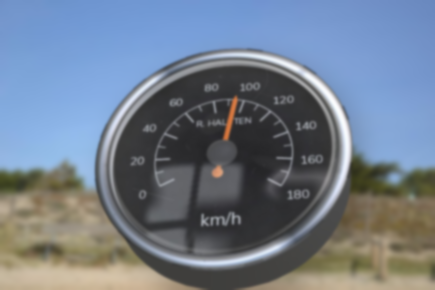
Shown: 95 (km/h)
